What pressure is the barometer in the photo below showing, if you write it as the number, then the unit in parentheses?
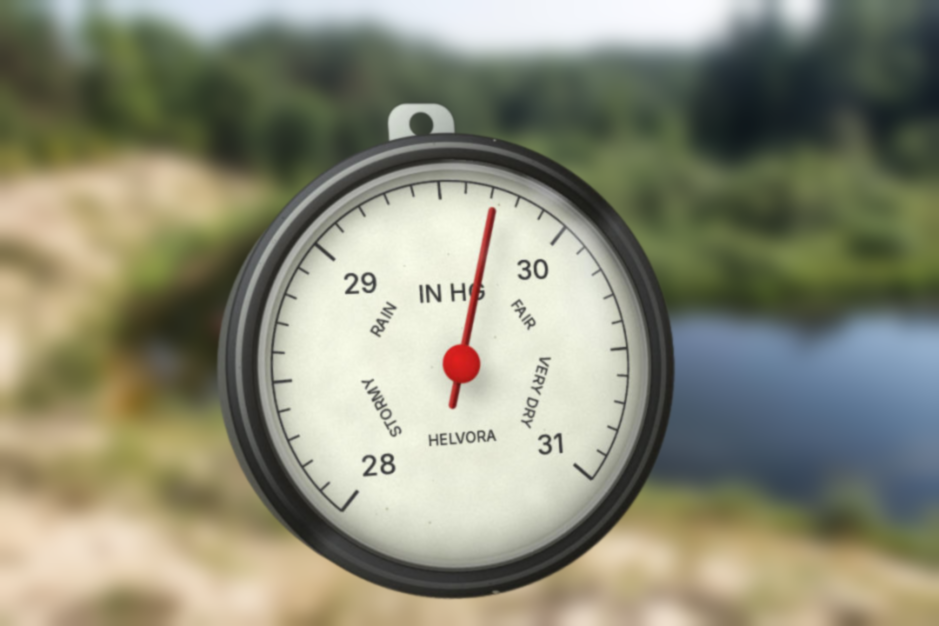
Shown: 29.7 (inHg)
